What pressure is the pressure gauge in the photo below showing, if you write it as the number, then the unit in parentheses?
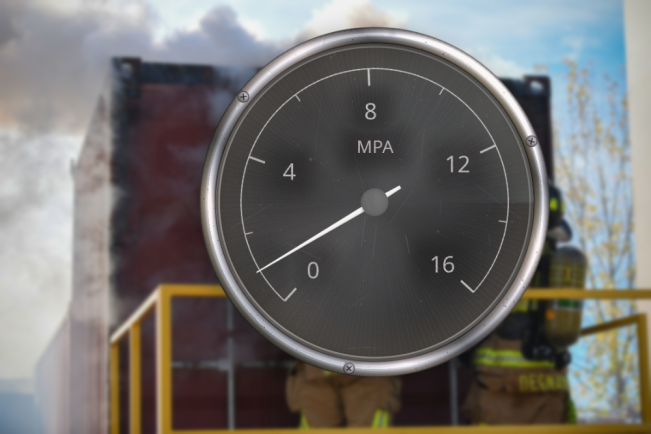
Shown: 1 (MPa)
